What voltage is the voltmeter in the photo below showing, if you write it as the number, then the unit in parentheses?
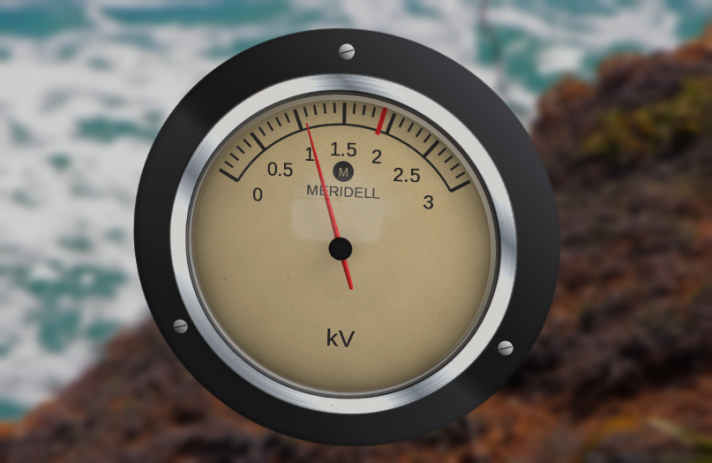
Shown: 1.1 (kV)
